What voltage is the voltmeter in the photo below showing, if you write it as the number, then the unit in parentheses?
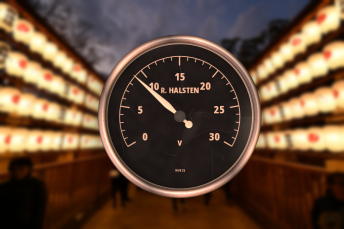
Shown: 9 (V)
